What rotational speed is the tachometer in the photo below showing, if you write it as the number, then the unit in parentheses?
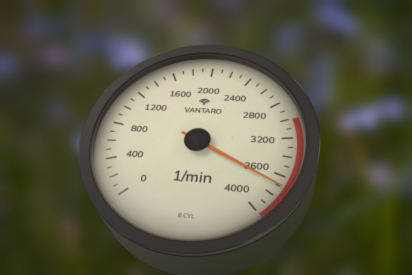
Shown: 3700 (rpm)
